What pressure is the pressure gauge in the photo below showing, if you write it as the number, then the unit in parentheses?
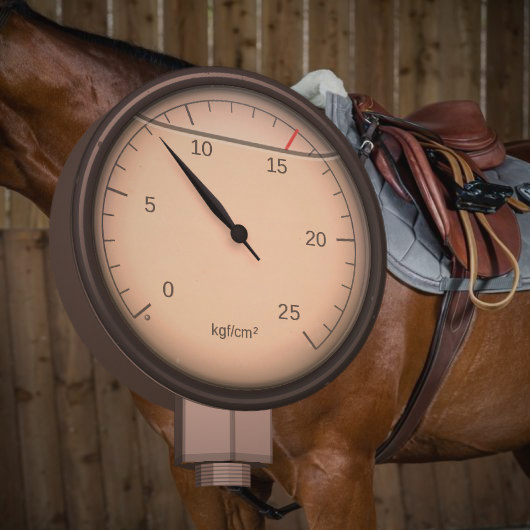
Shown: 8 (kg/cm²)
